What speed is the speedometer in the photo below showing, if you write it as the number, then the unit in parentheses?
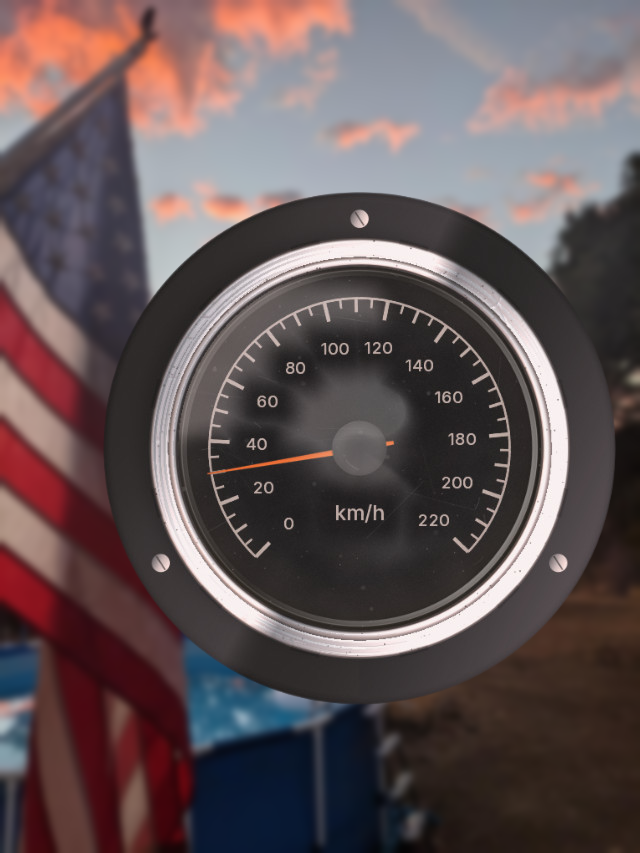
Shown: 30 (km/h)
